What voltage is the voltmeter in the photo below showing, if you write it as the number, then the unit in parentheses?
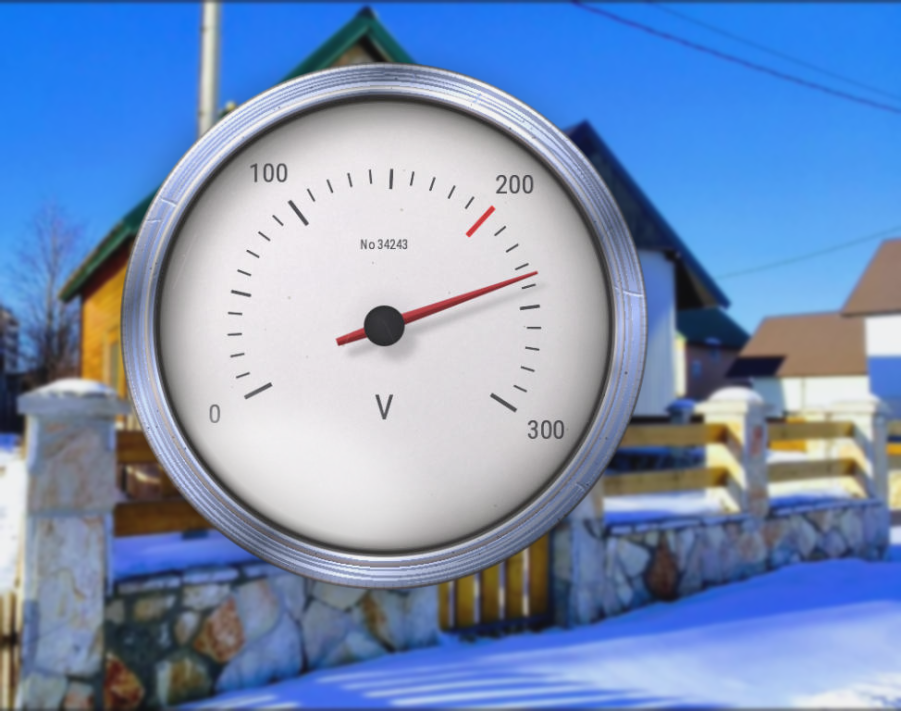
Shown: 235 (V)
